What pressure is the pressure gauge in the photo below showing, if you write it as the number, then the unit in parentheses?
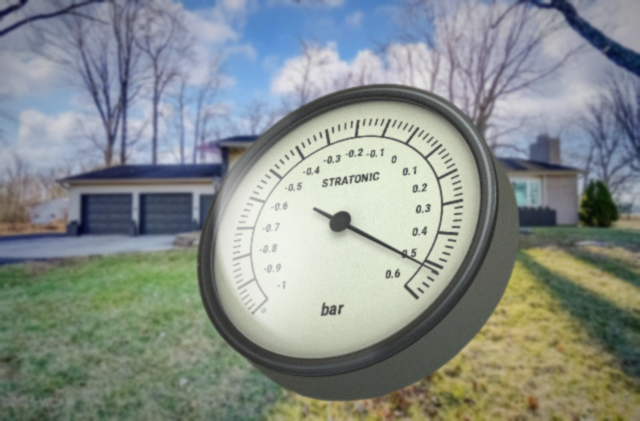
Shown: 0.52 (bar)
